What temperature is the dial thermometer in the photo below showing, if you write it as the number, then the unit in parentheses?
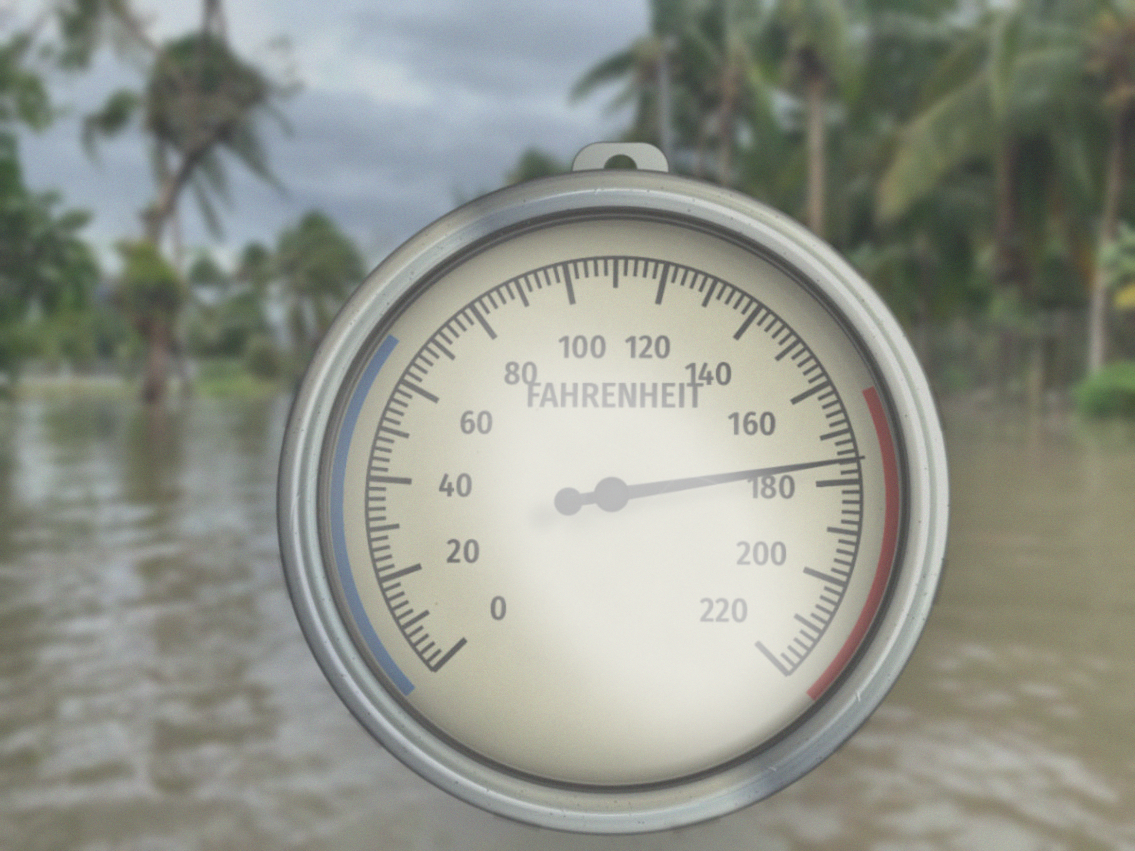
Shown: 176 (°F)
